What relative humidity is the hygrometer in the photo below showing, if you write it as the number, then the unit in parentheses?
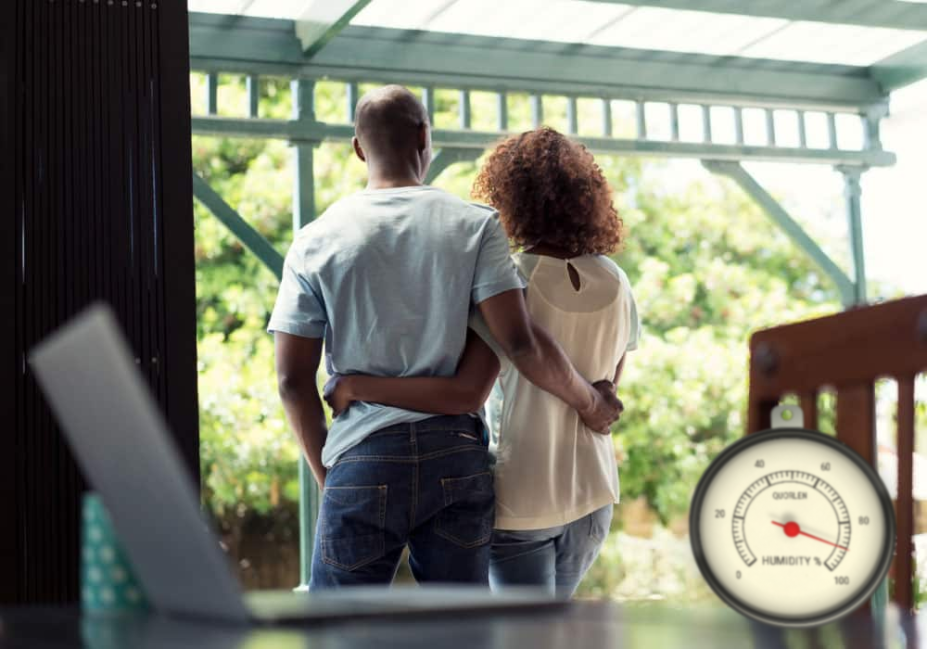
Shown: 90 (%)
